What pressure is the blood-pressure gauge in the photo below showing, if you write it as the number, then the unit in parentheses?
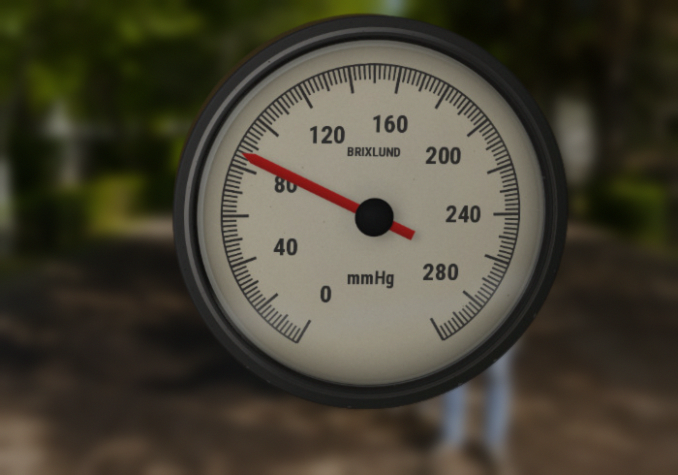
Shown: 86 (mmHg)
